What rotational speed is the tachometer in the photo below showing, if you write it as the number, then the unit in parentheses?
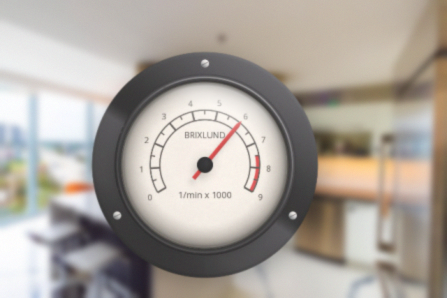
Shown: 6000 (rpm)
